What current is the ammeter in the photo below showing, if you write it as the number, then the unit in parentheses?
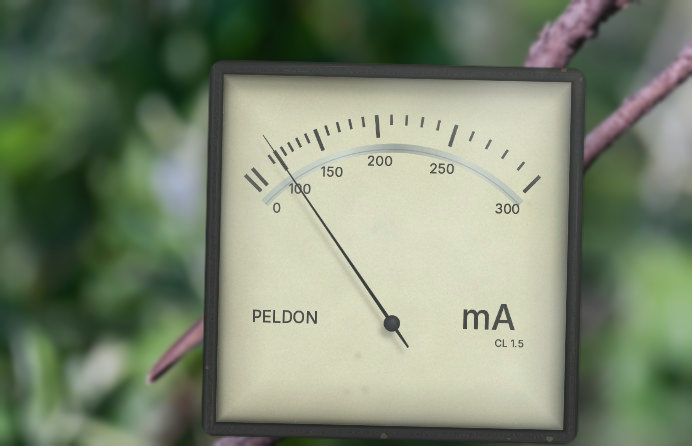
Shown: 100 (mA)
